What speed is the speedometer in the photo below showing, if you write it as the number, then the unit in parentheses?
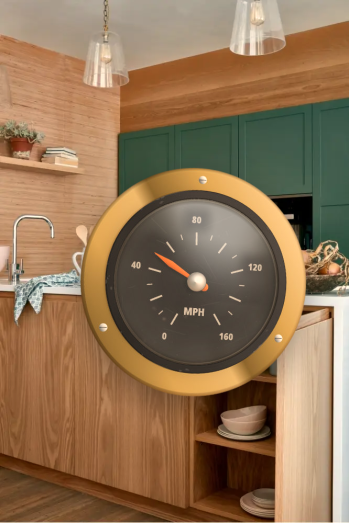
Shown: 50 (mph)
